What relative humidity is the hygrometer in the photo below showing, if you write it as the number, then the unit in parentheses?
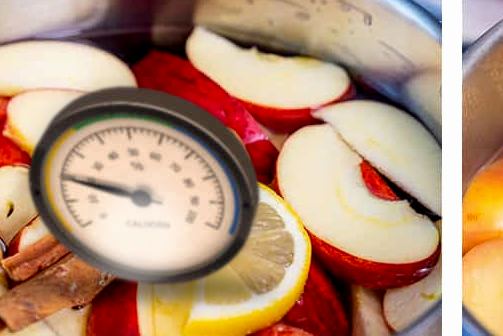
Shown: 20 (%)
